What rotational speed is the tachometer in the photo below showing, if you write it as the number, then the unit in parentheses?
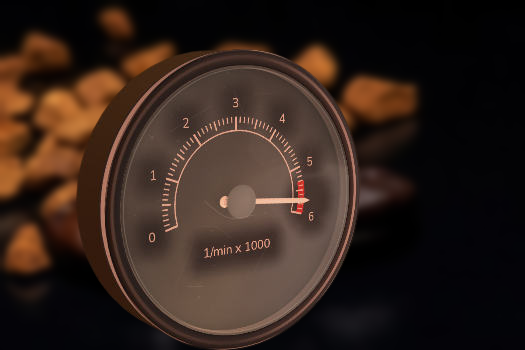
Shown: 5700 (rpm)
